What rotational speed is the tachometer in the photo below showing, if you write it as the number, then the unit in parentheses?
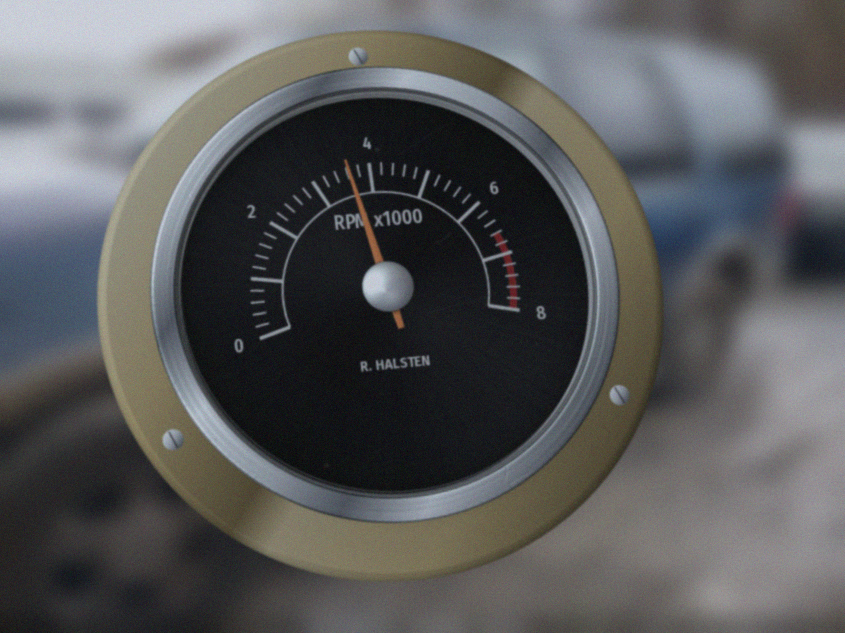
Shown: 3600 (rpm)
